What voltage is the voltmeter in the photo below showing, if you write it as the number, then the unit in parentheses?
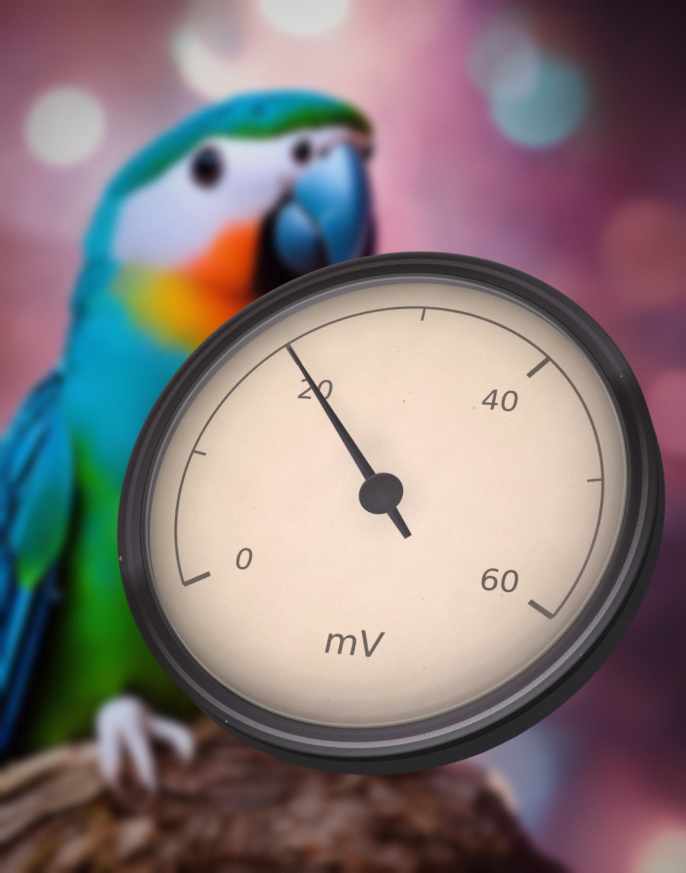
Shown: 20 (mV)
